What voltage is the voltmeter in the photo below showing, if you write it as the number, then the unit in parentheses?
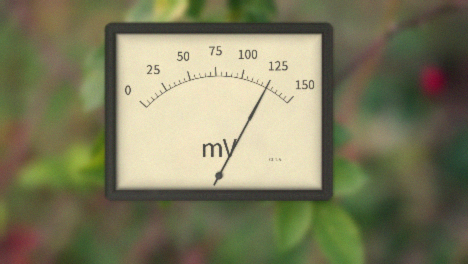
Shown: 125 (mV)
